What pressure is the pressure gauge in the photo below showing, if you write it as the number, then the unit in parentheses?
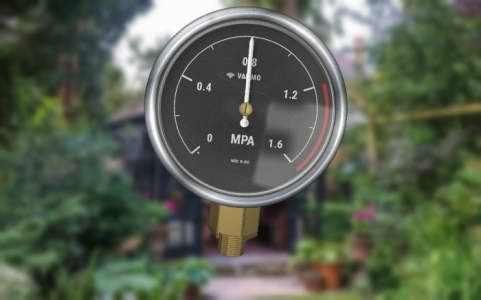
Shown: 0.8 (MPa)
